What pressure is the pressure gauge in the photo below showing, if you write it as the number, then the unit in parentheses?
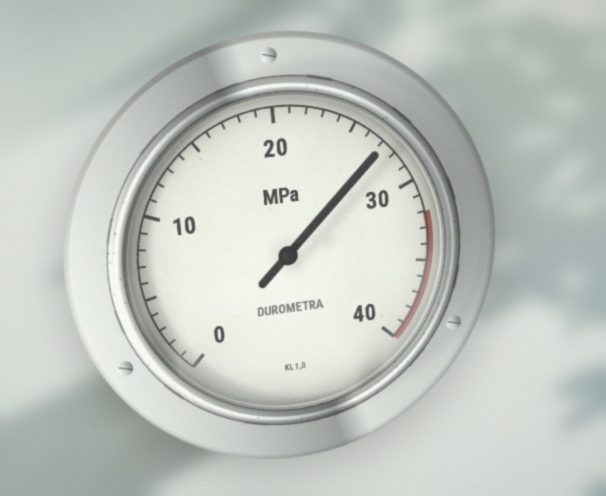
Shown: 27 (MPa)
